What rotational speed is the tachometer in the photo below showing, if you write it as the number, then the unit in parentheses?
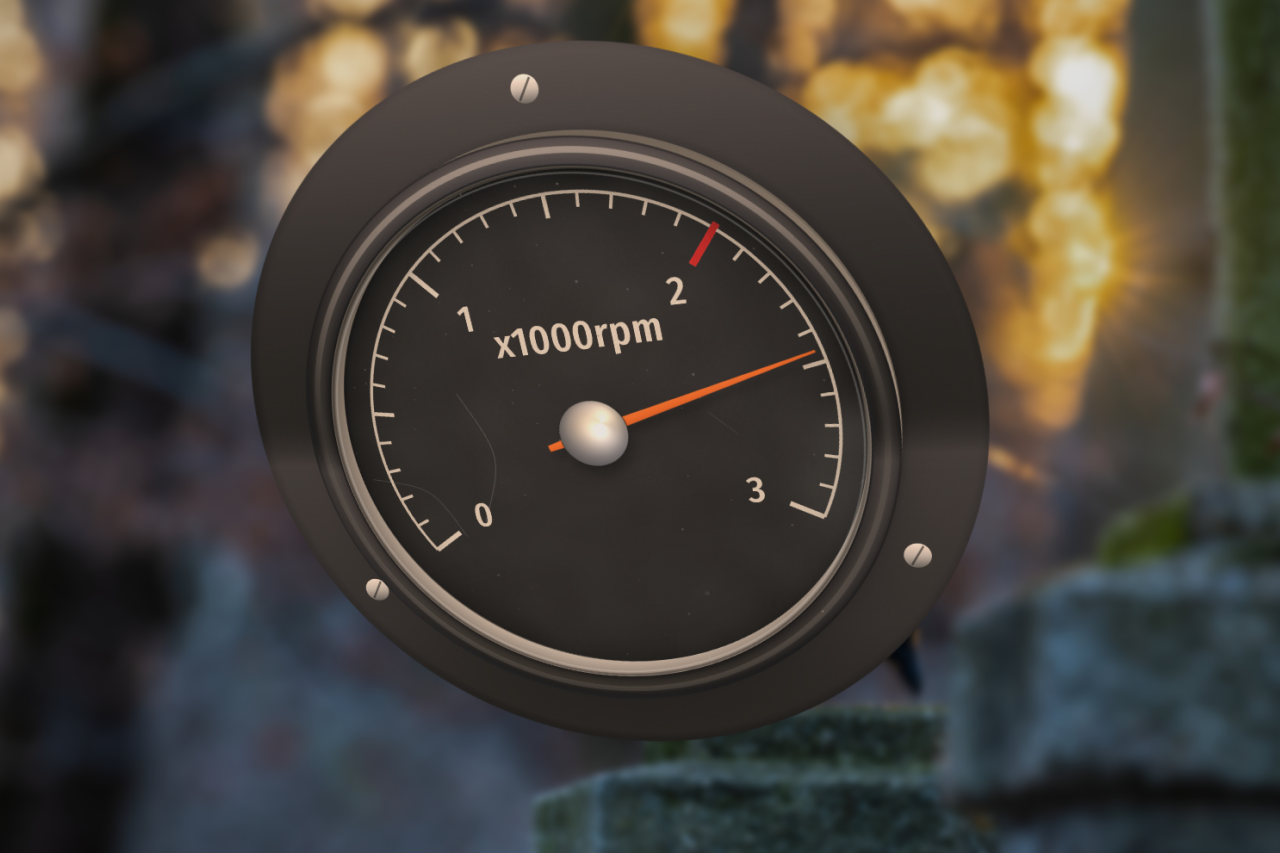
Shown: 2450 (rpm)
